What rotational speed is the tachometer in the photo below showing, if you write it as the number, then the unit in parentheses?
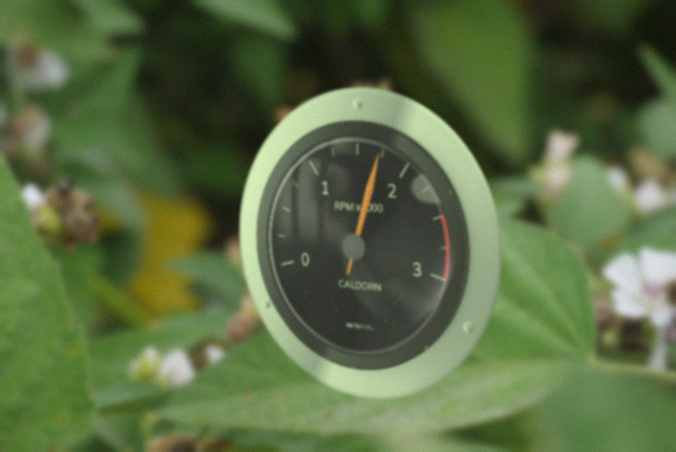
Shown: 1750 (rpm)
